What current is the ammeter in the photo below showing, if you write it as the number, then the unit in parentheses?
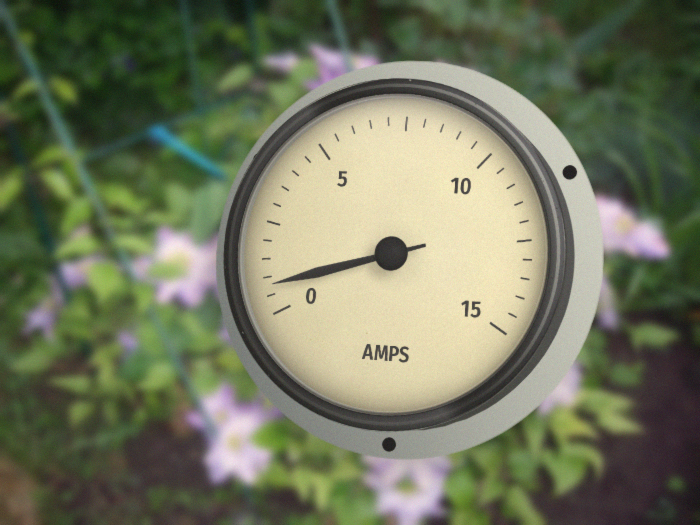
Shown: 0.75 (A)
